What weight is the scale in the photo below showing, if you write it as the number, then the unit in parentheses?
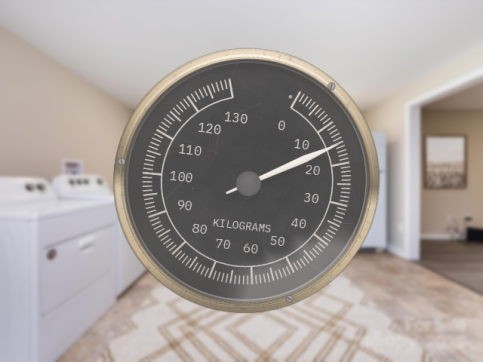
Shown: 15 (kg)
